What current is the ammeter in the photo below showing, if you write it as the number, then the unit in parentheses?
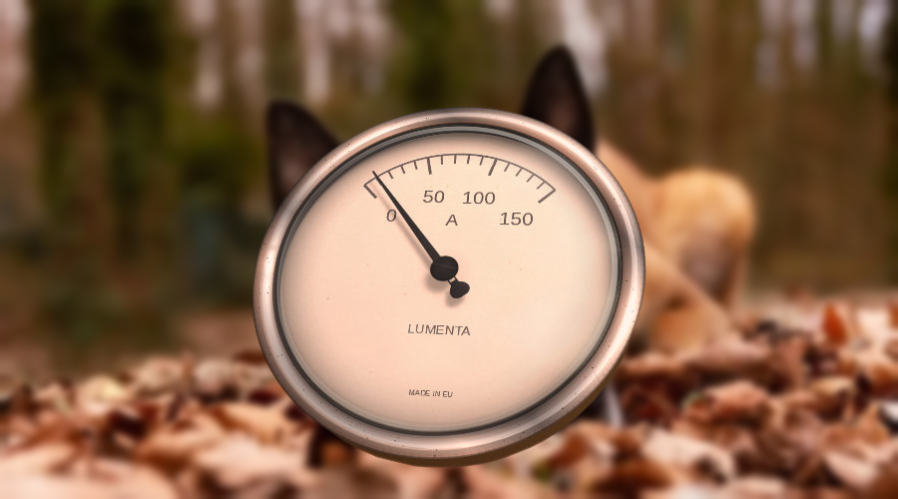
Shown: 10 (A)
